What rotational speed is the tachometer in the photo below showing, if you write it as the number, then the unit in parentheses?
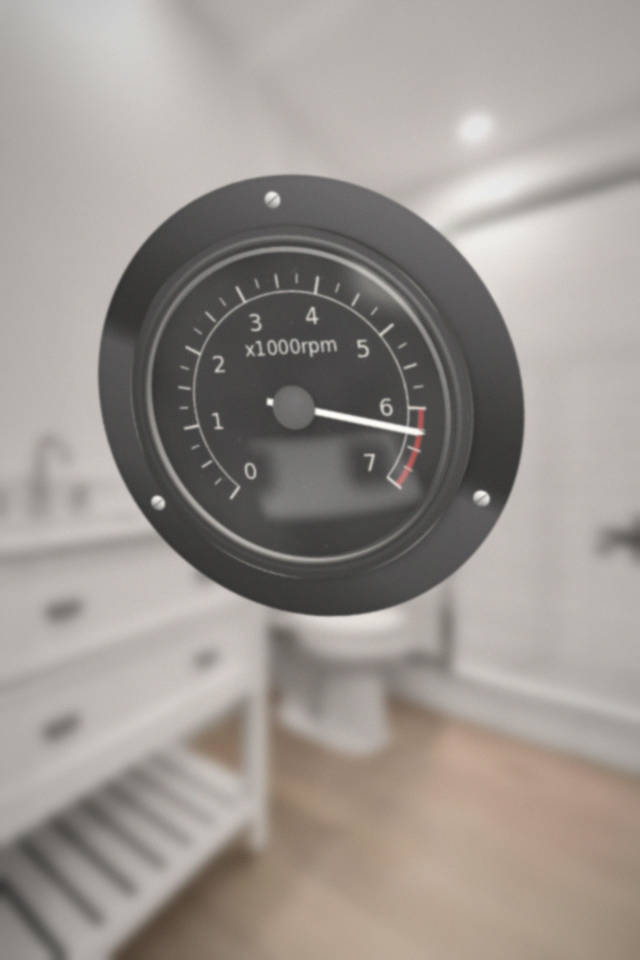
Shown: 6250 (rpm)
